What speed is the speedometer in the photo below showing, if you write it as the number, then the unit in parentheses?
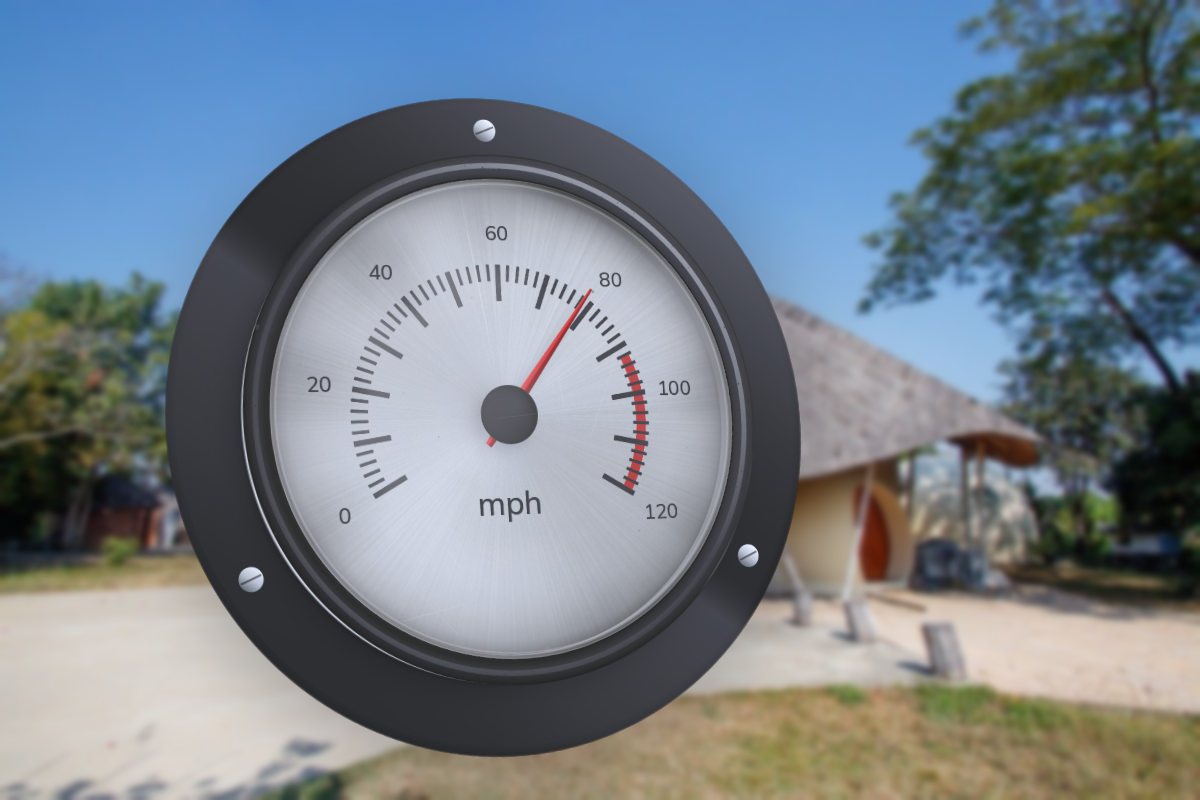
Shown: 78 (mph)
